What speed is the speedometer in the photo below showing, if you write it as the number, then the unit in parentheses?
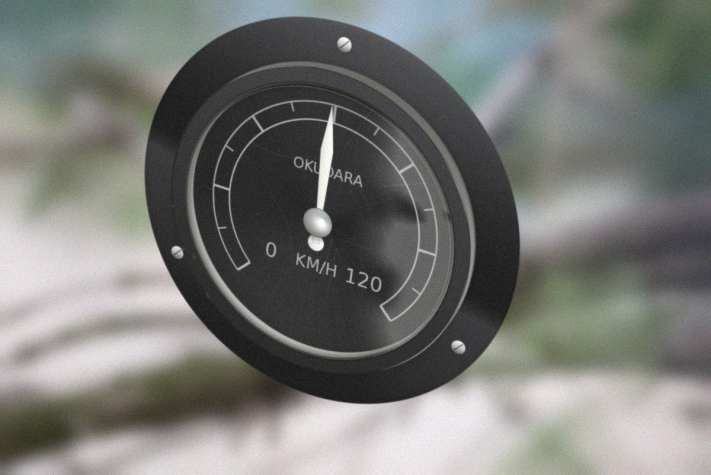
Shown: 60 (km/h)
